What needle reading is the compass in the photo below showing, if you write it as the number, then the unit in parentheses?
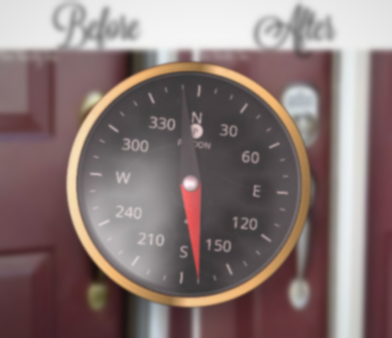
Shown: 170 (°)
